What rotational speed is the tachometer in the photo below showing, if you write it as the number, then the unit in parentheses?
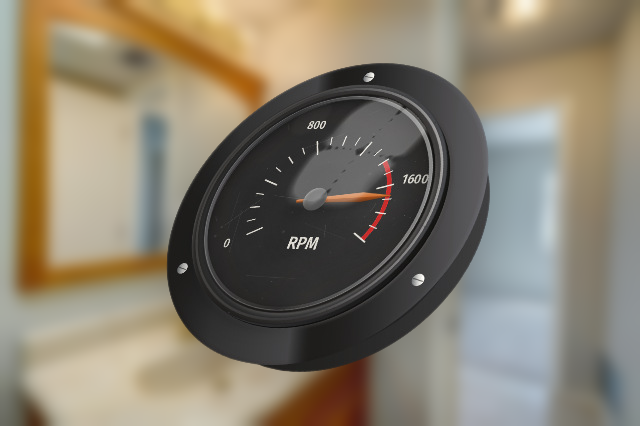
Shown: 1700 (rpm)
